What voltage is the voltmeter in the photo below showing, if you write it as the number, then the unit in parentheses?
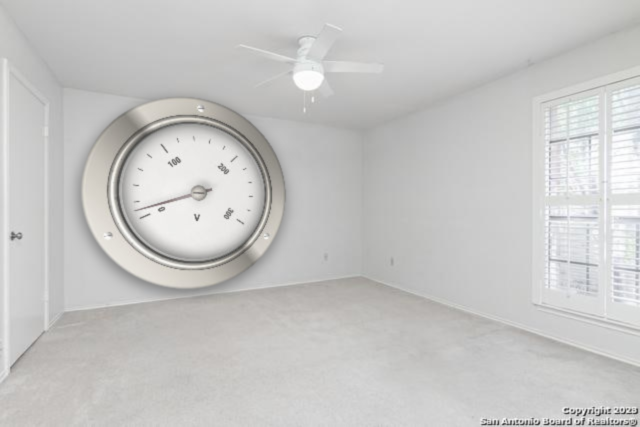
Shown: 10 (V)
